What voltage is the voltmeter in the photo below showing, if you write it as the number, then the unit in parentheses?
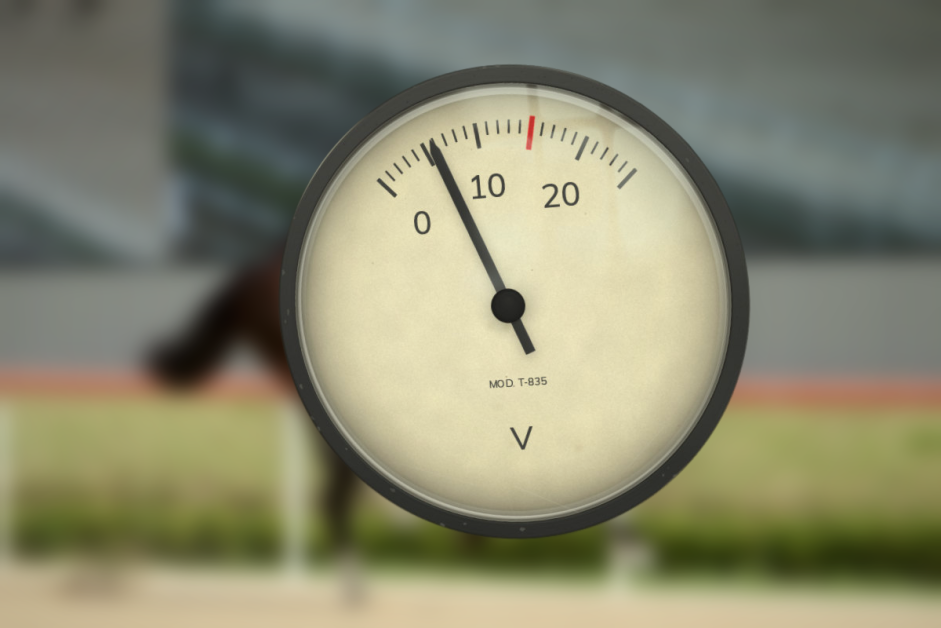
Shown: 6 (V)
